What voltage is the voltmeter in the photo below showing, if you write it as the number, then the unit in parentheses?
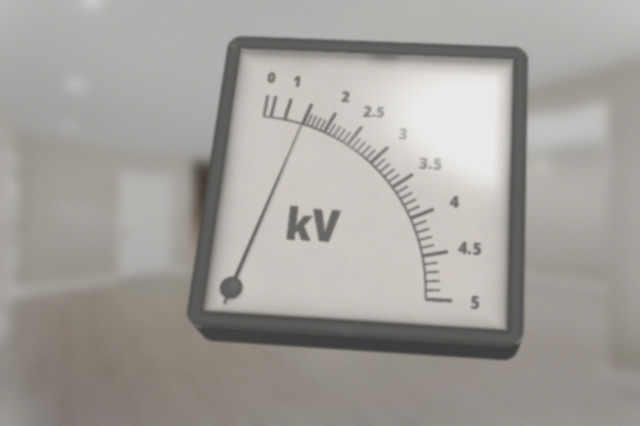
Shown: 1.5 (kV)
